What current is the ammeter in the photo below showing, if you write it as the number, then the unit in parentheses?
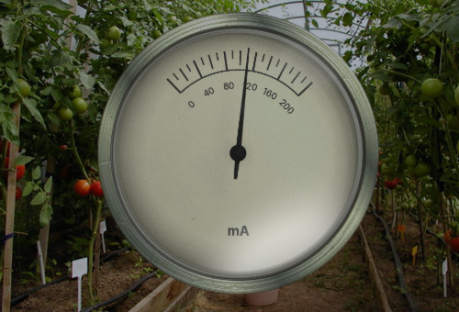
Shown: 110 (mA)
